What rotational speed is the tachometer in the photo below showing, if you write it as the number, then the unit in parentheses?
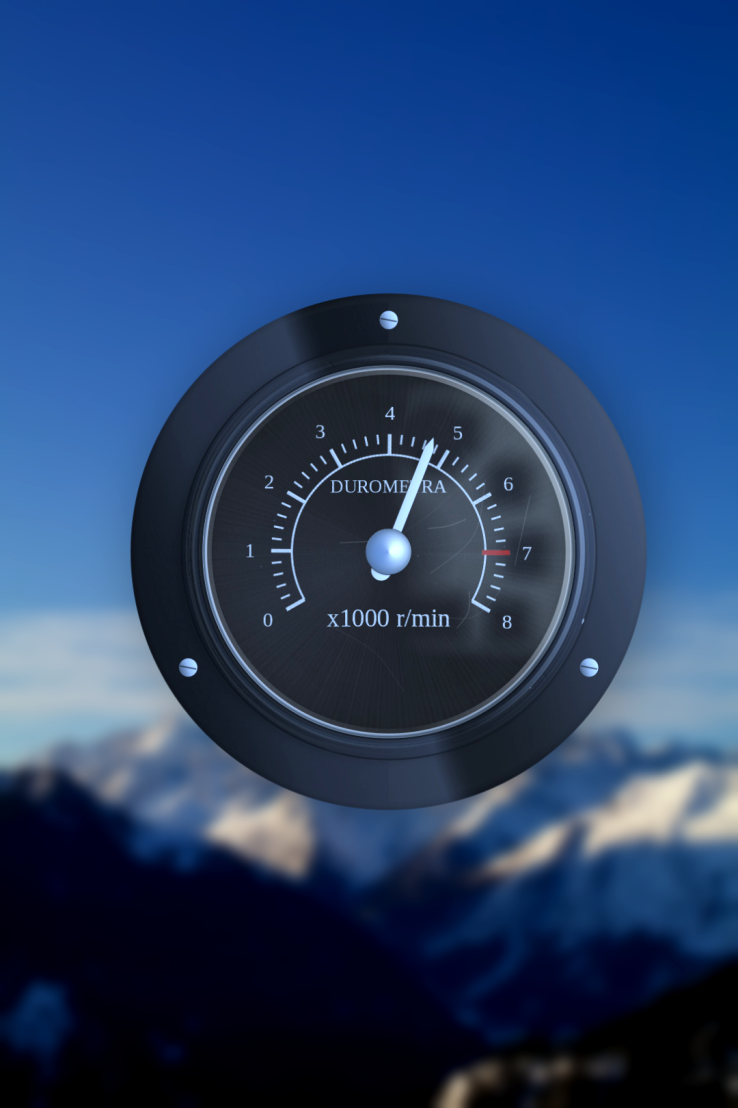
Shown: 4700 (rpm)
